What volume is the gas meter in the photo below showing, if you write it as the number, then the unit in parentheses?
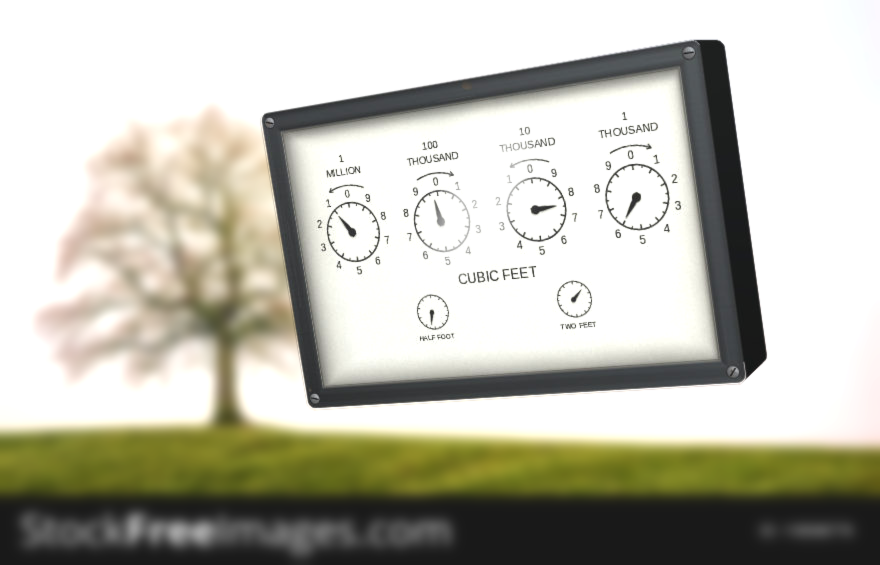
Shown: 97600 (ft³)
